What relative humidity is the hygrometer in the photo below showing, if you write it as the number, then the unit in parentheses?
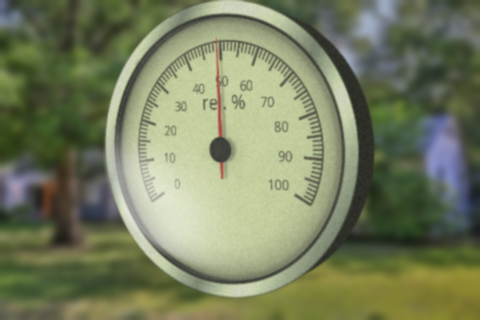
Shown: 50 (%)
